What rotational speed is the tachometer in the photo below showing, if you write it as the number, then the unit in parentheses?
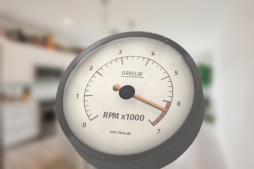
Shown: 6400 (rpm)
